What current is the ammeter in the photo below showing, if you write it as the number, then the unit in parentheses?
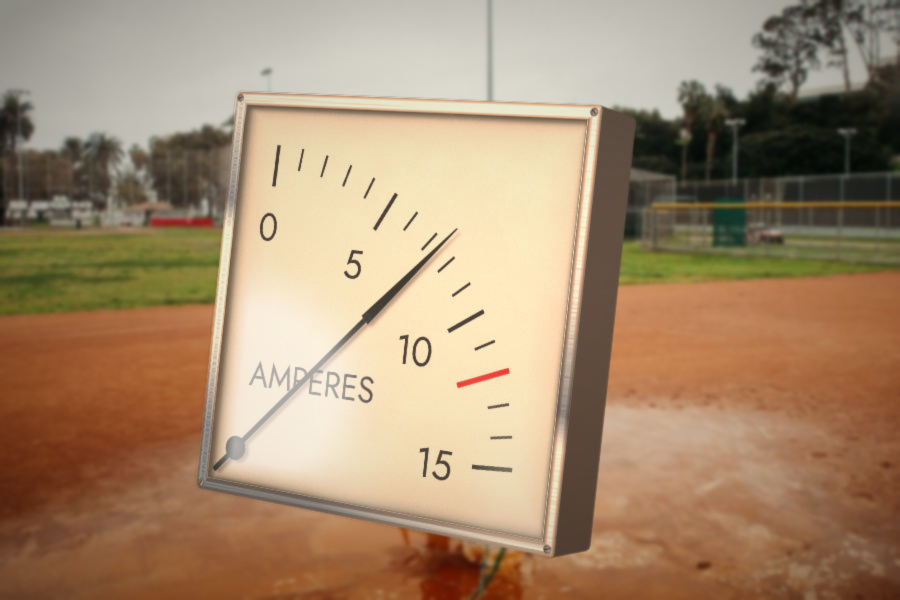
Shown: 7.5 (A)
